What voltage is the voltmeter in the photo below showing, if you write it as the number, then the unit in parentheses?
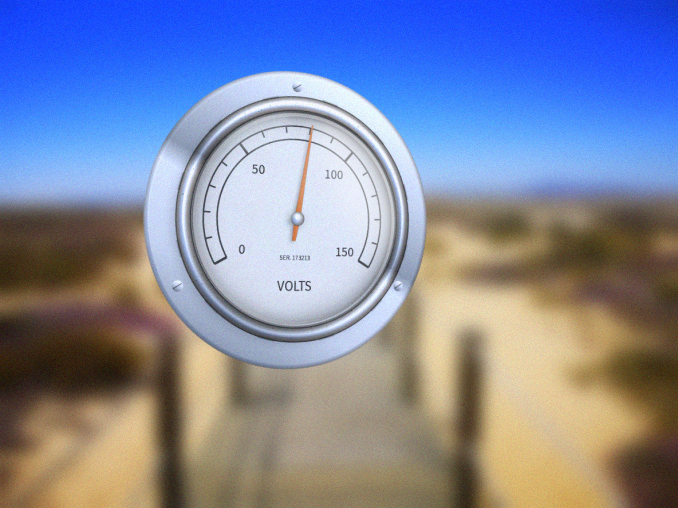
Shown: 80 (V)
